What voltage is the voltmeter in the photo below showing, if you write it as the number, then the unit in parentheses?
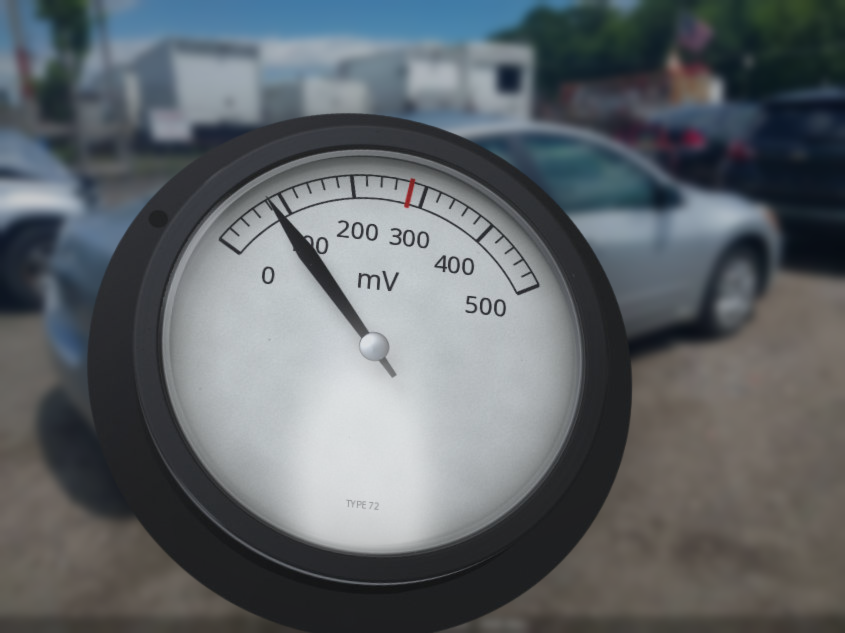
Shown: 80 (mV)
